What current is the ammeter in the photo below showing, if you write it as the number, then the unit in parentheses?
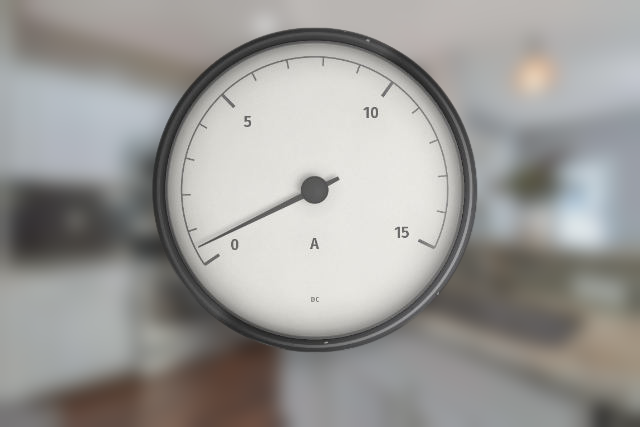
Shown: 0.5 (A)
